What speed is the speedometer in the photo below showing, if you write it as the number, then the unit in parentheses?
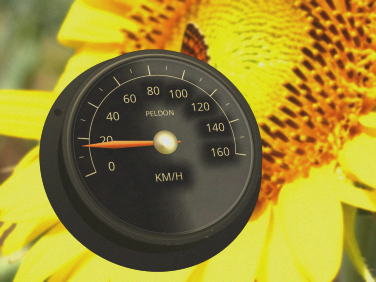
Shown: 15 (km/h)
